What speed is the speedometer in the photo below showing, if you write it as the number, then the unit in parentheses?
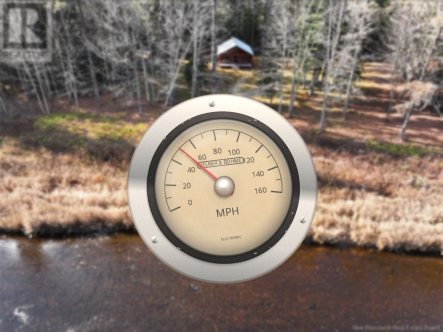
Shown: 50 (mph)
